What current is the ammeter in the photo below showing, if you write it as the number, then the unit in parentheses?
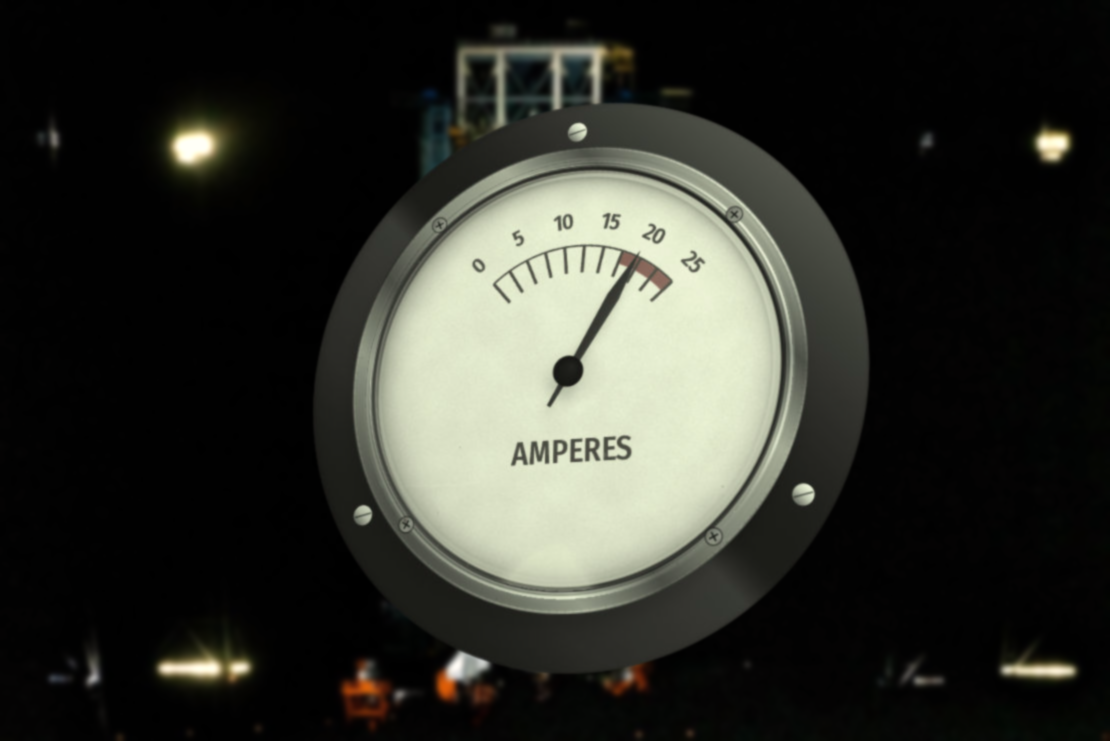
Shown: 20 (A)
